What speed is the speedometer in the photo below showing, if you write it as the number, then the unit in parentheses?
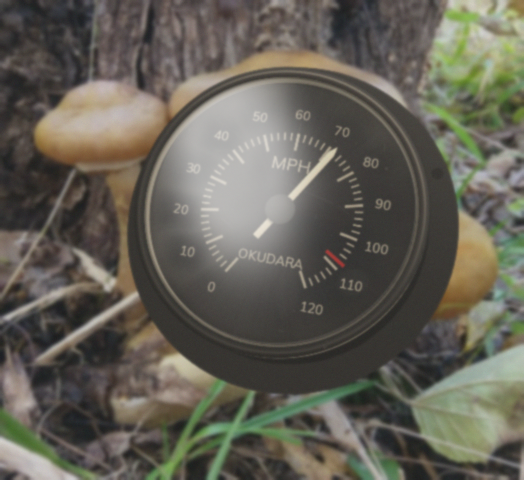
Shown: 72 (mph)
